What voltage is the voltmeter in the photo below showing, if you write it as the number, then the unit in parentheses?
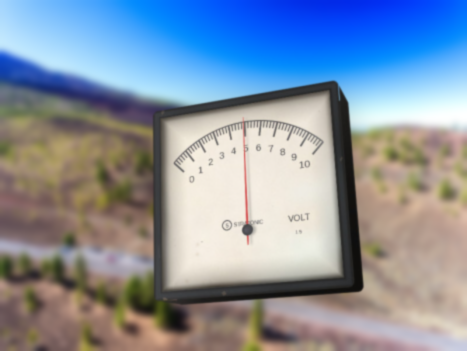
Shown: 5 (V)
